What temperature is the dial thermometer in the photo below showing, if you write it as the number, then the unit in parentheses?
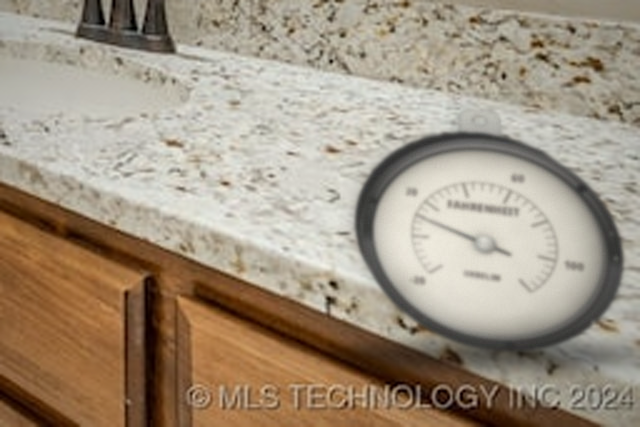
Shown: 12 (°F)
